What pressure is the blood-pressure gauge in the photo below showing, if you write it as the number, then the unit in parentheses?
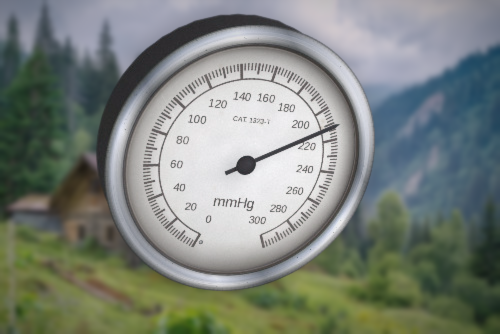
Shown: 210 (mmHg)
